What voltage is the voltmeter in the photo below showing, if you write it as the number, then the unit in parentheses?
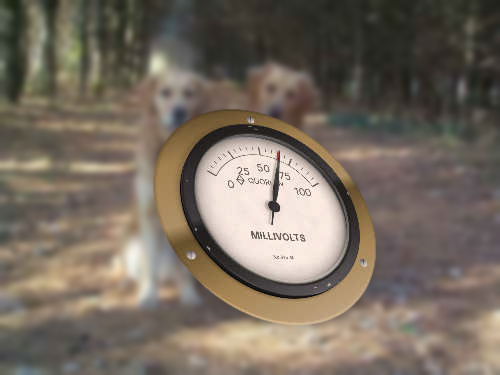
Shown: 65 (mV)
